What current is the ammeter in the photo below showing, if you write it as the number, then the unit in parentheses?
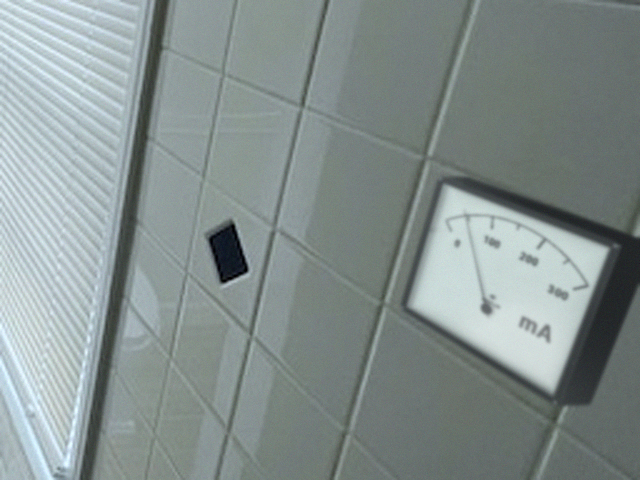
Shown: 50 (mA)
